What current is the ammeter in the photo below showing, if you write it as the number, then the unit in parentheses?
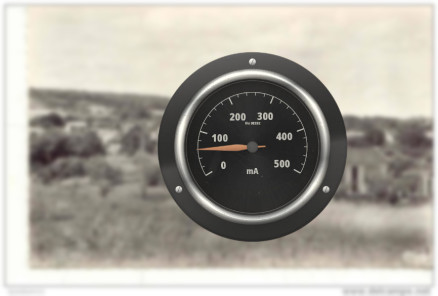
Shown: 60 (mA)
